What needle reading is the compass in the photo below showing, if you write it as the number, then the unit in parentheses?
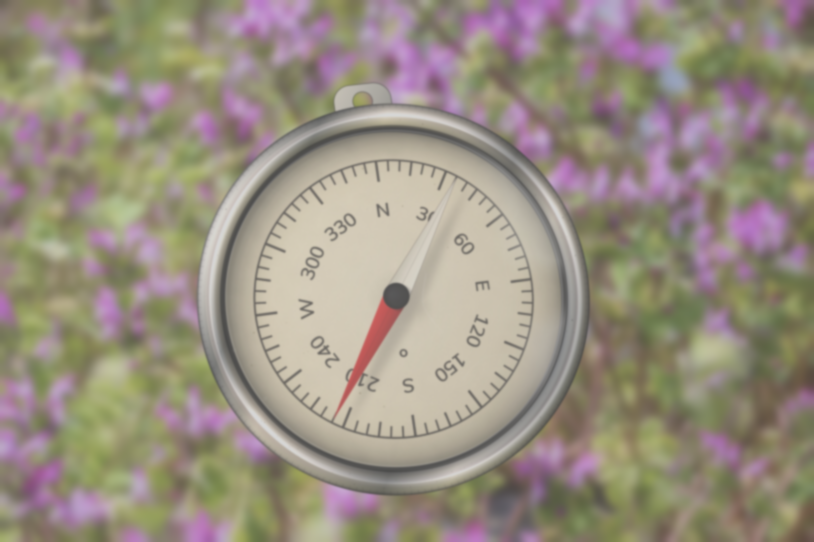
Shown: 215 (°)
